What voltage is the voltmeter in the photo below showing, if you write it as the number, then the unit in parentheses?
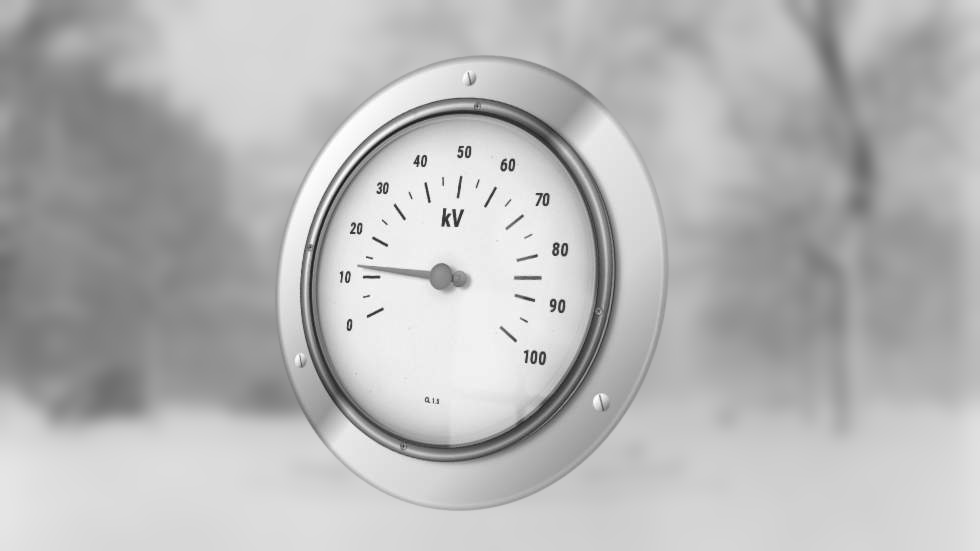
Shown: 12.5 (kV)
